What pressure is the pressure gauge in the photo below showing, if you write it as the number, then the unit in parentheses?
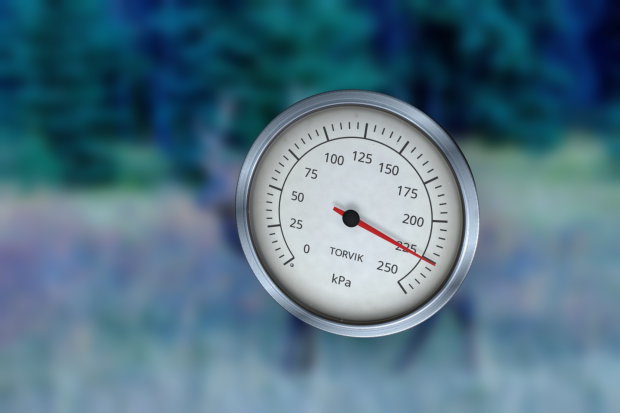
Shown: 225 (kPa)
